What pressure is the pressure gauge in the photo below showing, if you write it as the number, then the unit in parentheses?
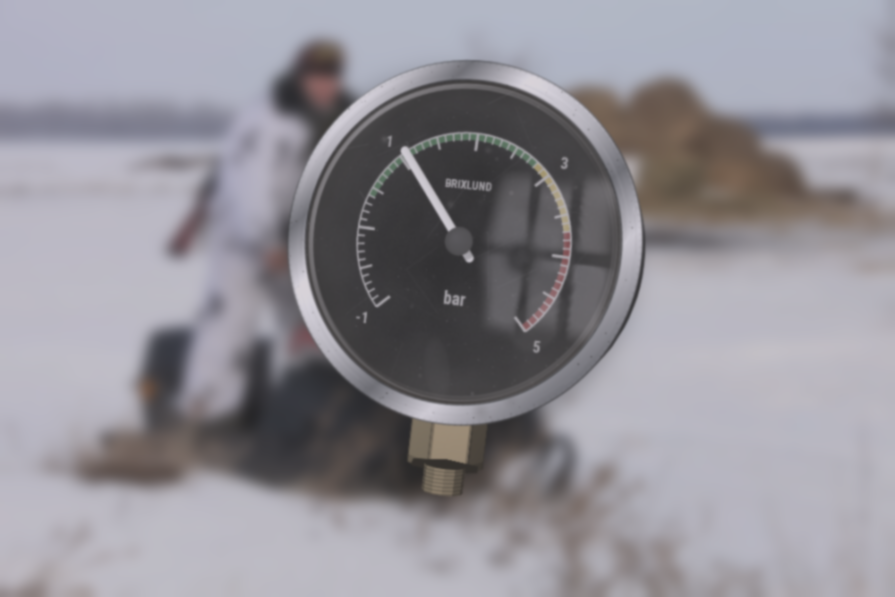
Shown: 1.1 (bar)
